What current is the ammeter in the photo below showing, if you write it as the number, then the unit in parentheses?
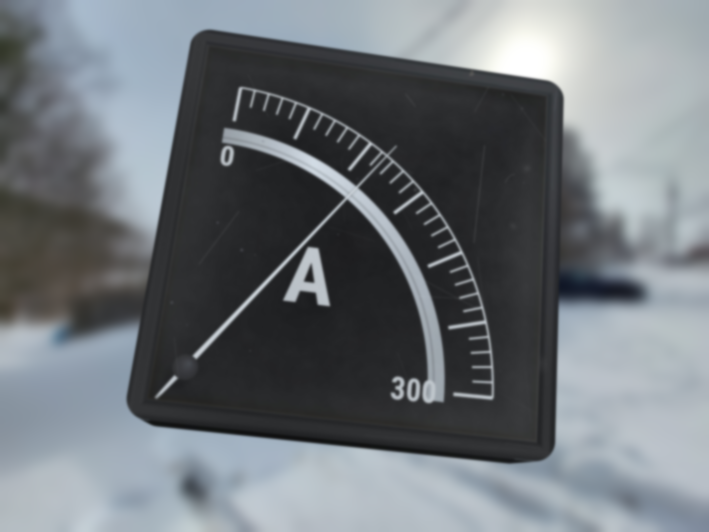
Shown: 115 (A)
